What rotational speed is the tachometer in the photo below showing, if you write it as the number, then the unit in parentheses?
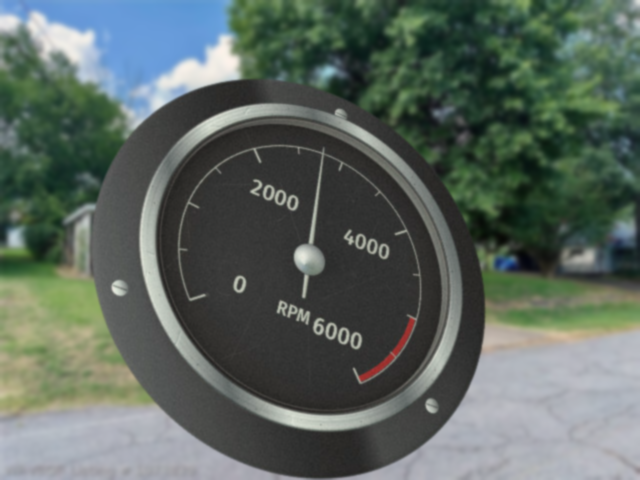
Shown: 2750 (rpm)
